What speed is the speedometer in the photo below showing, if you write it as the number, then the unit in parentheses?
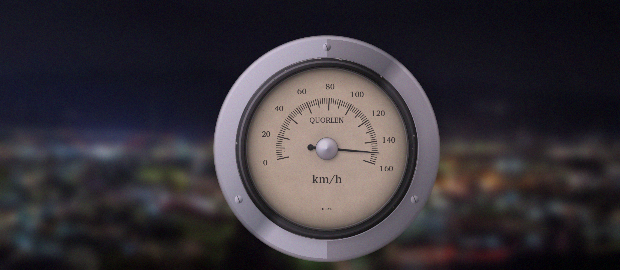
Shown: 150 (km/h)
